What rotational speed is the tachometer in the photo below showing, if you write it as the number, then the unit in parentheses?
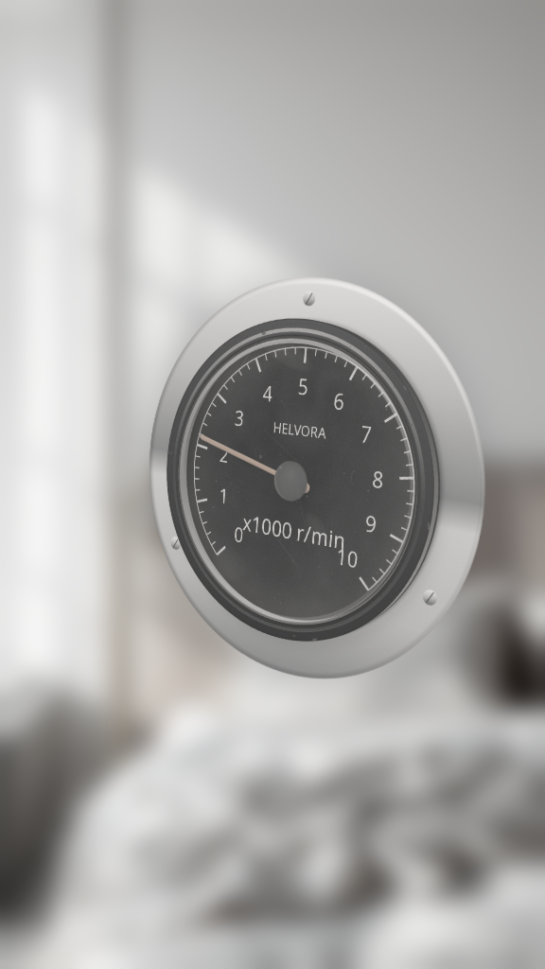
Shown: 2200 (rpm)
